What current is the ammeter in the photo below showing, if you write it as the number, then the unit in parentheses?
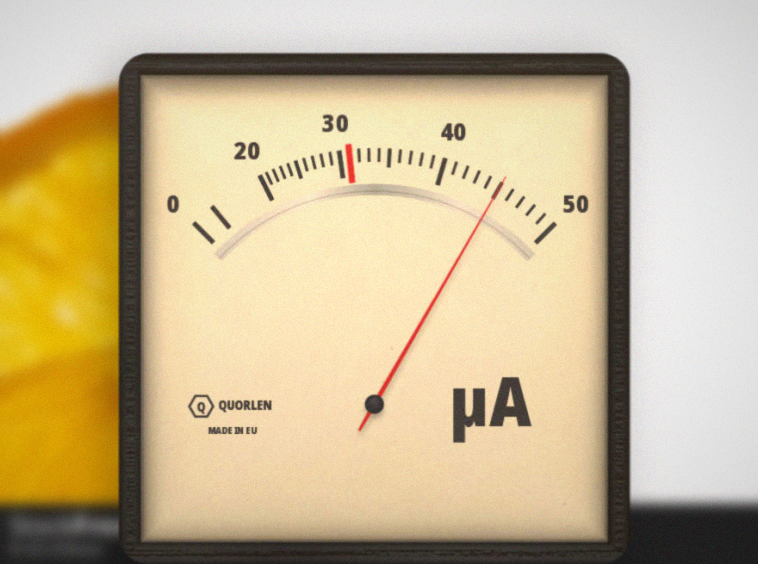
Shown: 45 (µA)
